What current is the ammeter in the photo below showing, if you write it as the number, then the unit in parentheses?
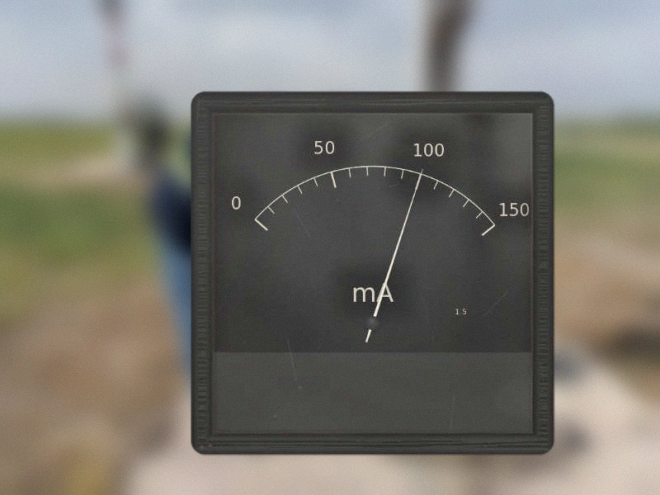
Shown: 100 (mA)
